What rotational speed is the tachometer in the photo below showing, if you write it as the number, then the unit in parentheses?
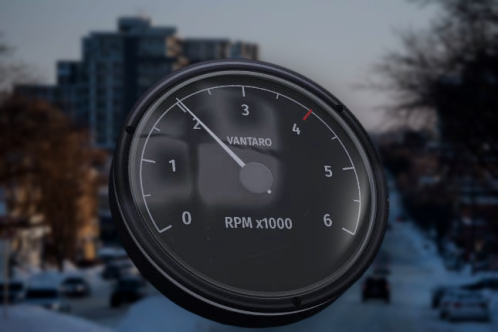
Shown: 2000 (rpm)
